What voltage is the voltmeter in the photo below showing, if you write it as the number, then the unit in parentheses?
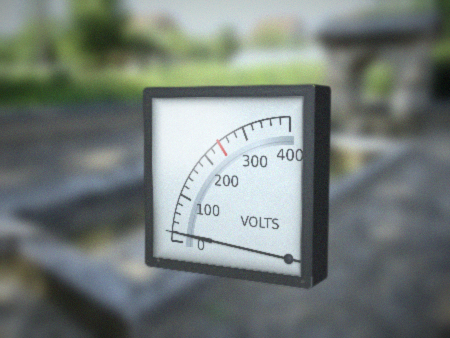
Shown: 20 (V)
